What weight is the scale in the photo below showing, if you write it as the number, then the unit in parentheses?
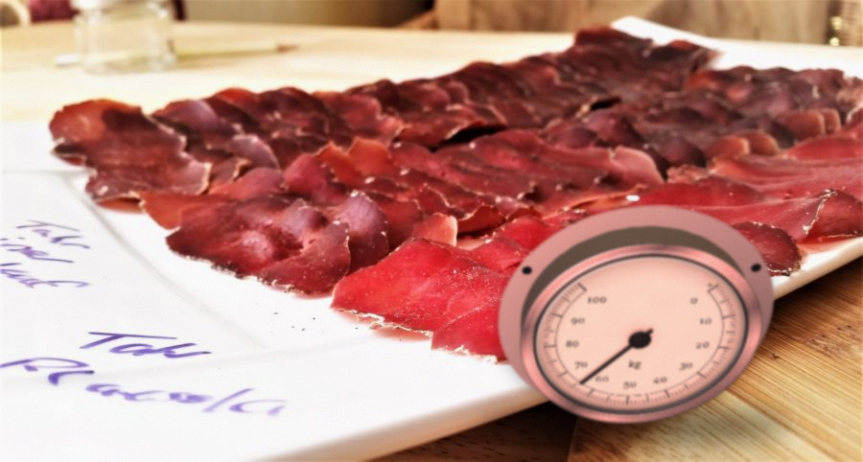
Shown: 65 (kg)
